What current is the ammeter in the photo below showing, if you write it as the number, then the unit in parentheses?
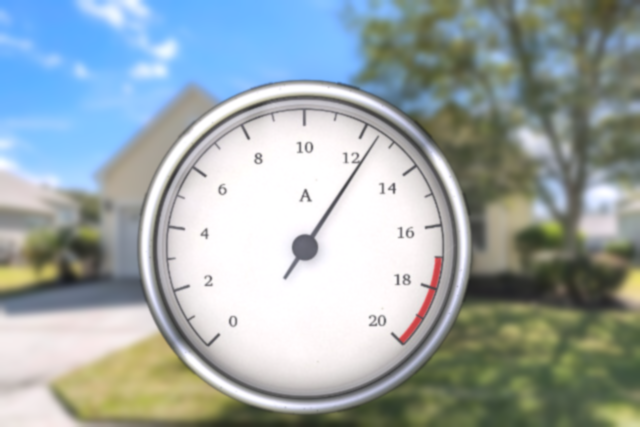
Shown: 12.5 (A)
